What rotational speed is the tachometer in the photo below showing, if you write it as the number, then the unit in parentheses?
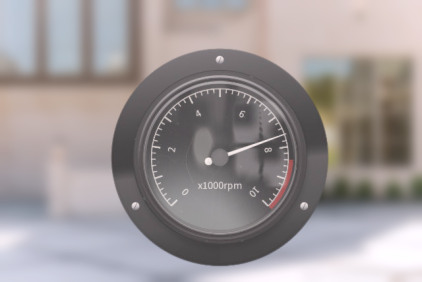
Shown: 7600 (rpm)
